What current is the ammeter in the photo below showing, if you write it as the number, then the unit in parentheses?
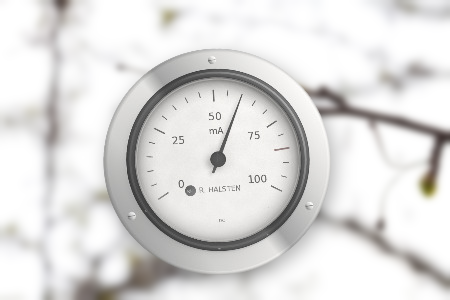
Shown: 60 (mA)
